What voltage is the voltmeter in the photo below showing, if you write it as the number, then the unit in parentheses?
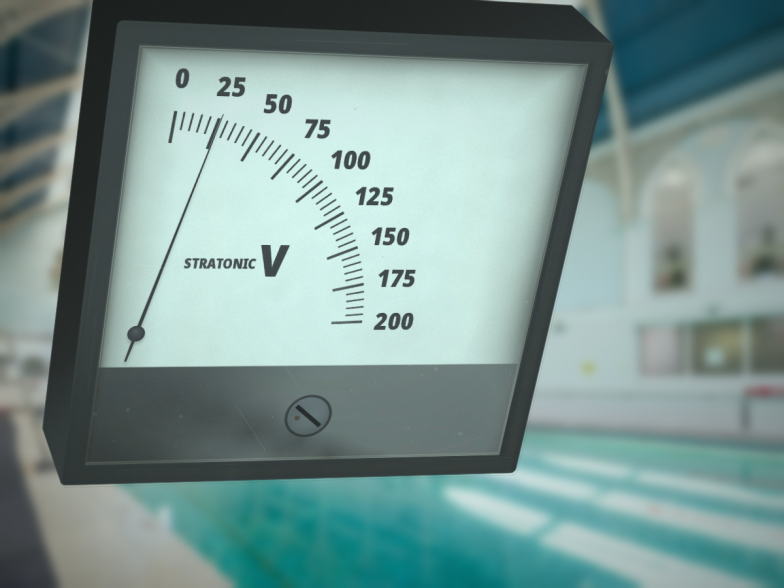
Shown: 25 (V)
